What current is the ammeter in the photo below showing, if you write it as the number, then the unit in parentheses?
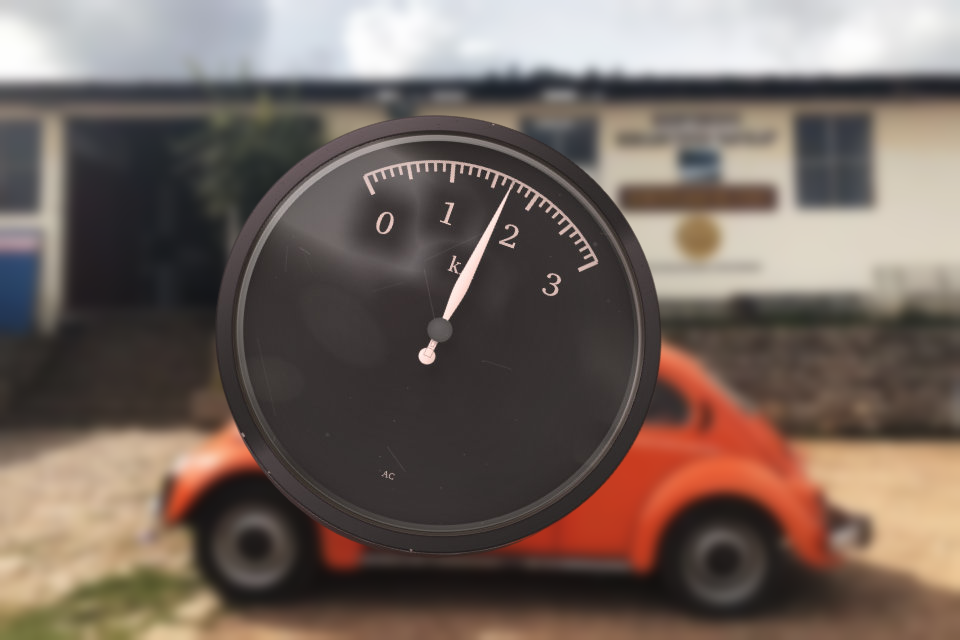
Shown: 1.7 (kA)
